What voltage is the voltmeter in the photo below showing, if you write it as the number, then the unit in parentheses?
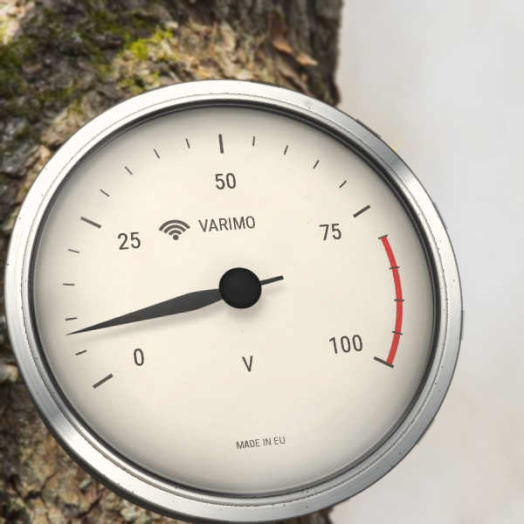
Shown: 7.5 (V)
